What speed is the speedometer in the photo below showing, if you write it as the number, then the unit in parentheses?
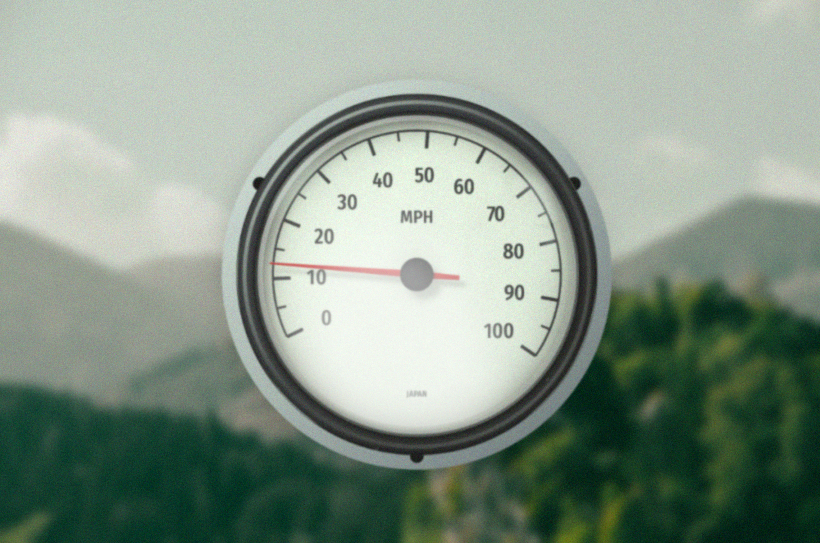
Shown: 12.5 (mph)
